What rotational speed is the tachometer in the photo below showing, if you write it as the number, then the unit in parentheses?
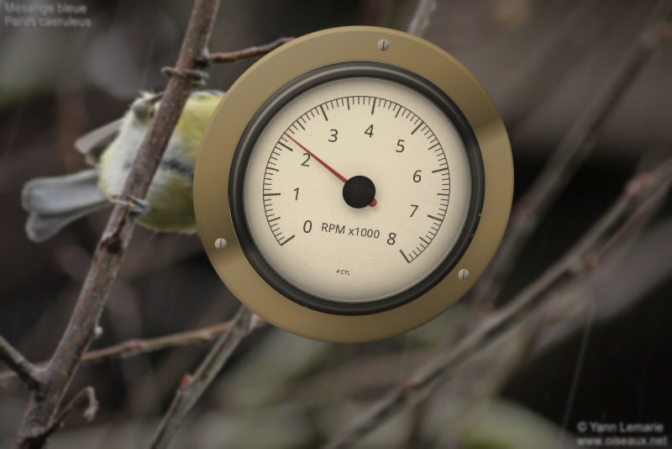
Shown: 2200 (rpm)
